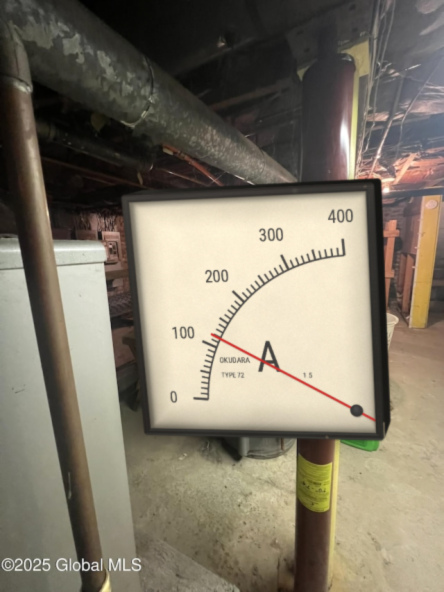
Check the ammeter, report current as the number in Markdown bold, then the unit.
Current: **120** A
